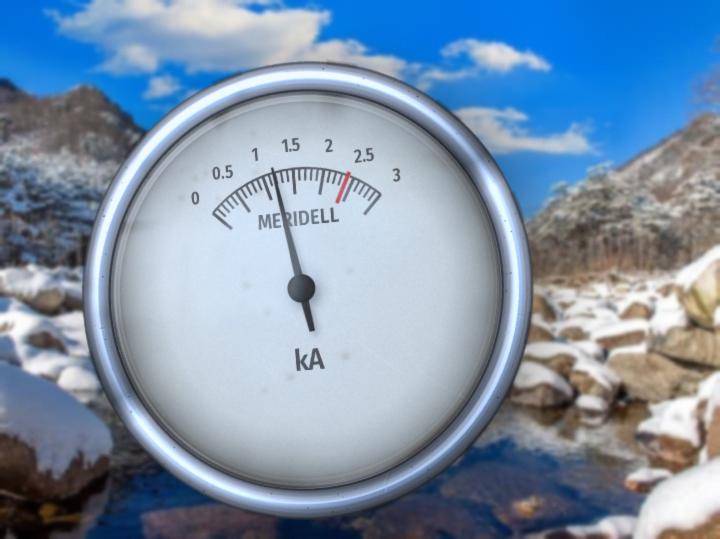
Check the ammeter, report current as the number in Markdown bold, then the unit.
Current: **1.2** kA
